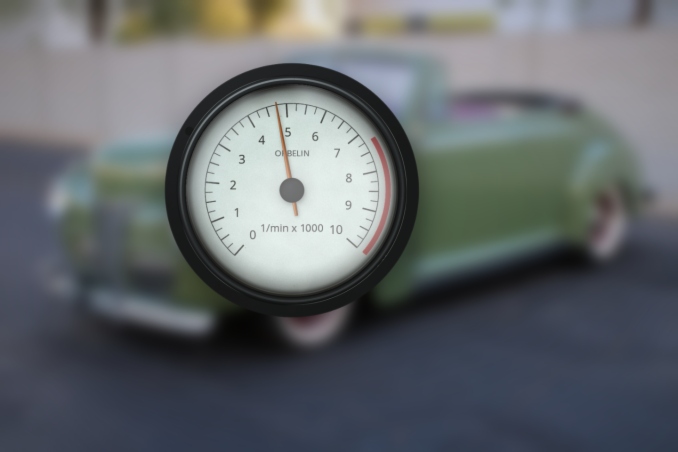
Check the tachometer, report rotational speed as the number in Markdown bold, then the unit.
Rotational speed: **4750** rpm
